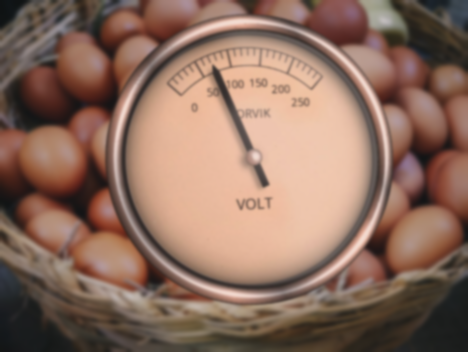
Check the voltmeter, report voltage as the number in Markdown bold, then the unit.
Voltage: **70** V
